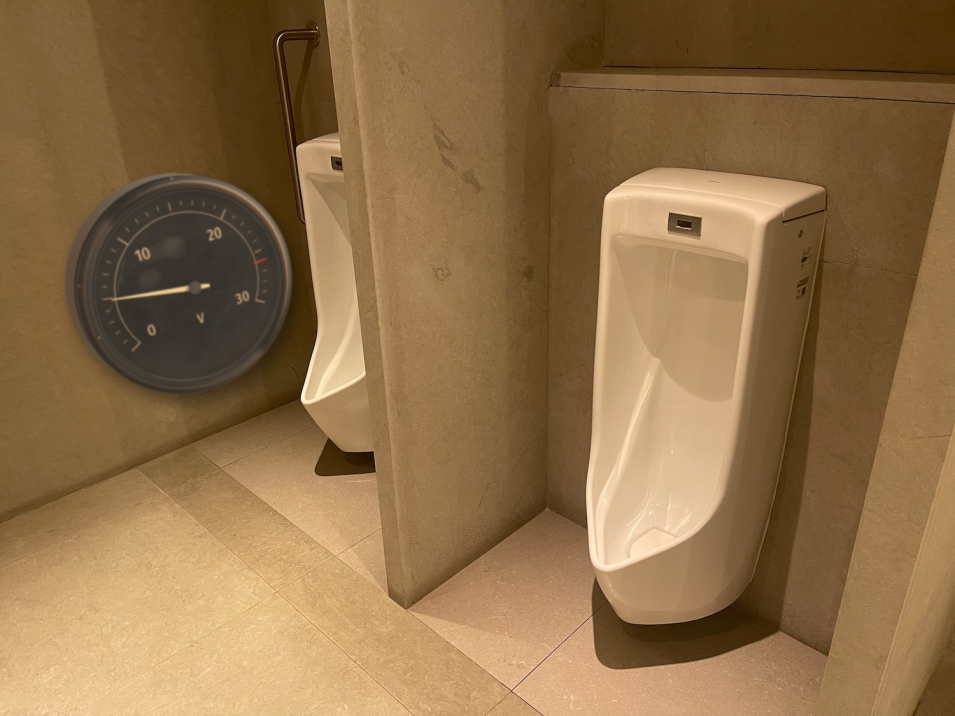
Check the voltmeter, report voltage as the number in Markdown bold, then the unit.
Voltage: **5** V
